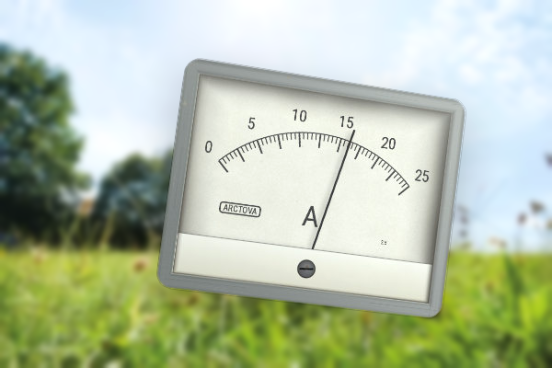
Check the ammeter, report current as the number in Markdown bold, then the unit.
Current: **16** A
